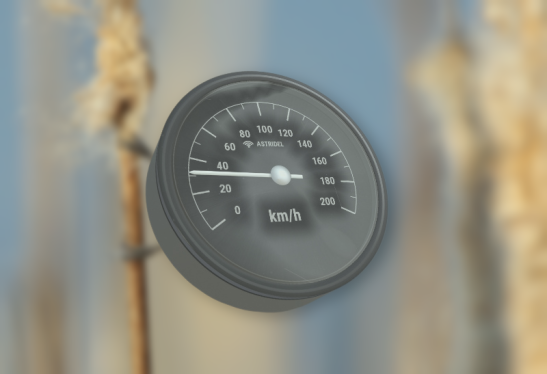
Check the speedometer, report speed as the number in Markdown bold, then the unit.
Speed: **30** km/h
